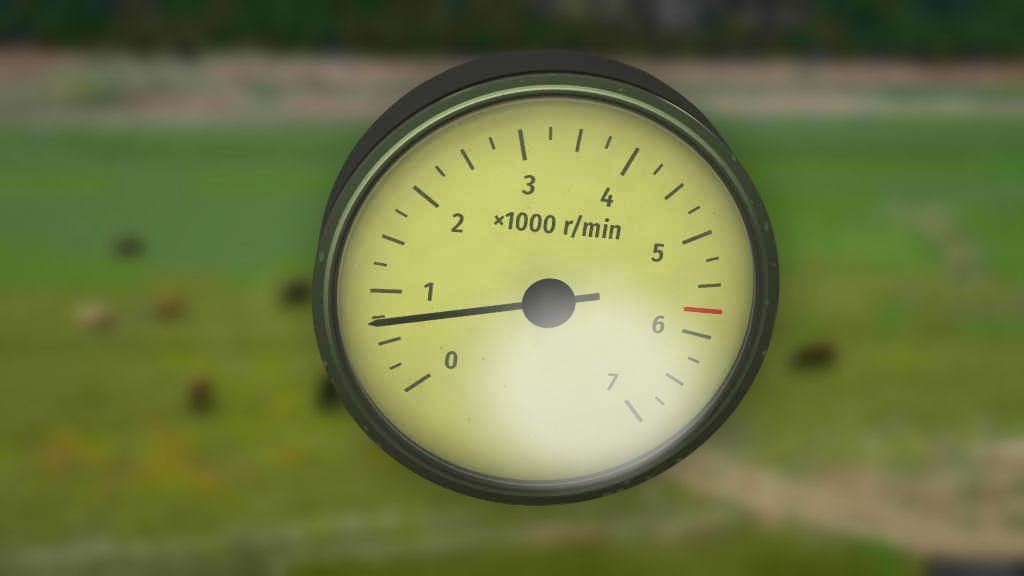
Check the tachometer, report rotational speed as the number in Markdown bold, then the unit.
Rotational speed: **750** rpm
